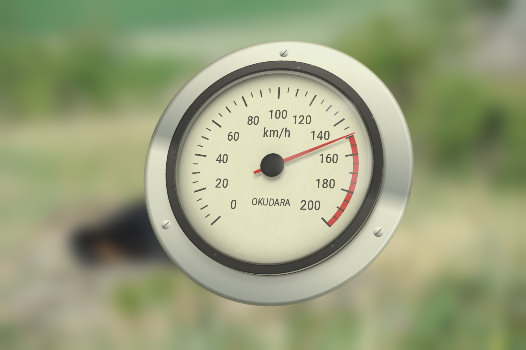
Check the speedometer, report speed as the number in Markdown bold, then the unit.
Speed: **150** km/h
